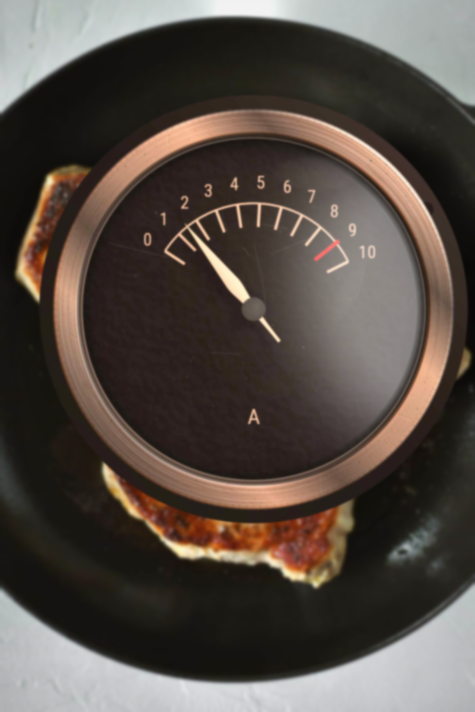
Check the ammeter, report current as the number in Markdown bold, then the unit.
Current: **1.5** A
